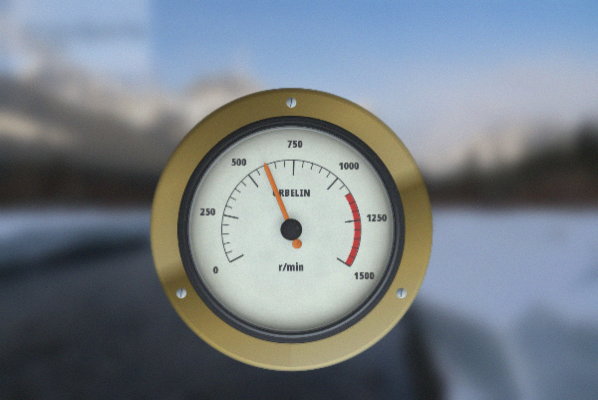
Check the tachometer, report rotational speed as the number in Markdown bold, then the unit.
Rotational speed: **600** rpm
